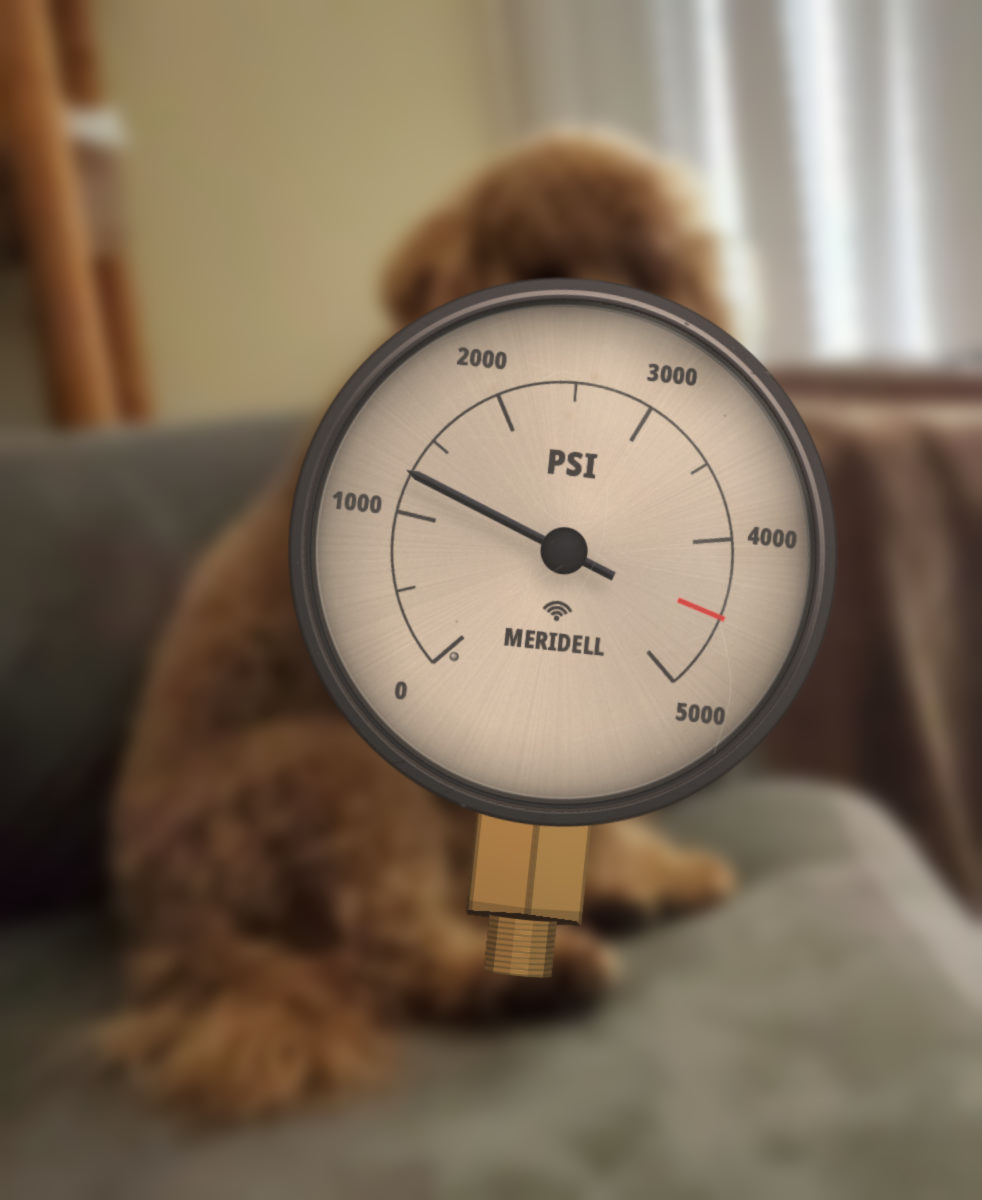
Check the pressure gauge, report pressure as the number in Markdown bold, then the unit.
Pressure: **1250** psi
